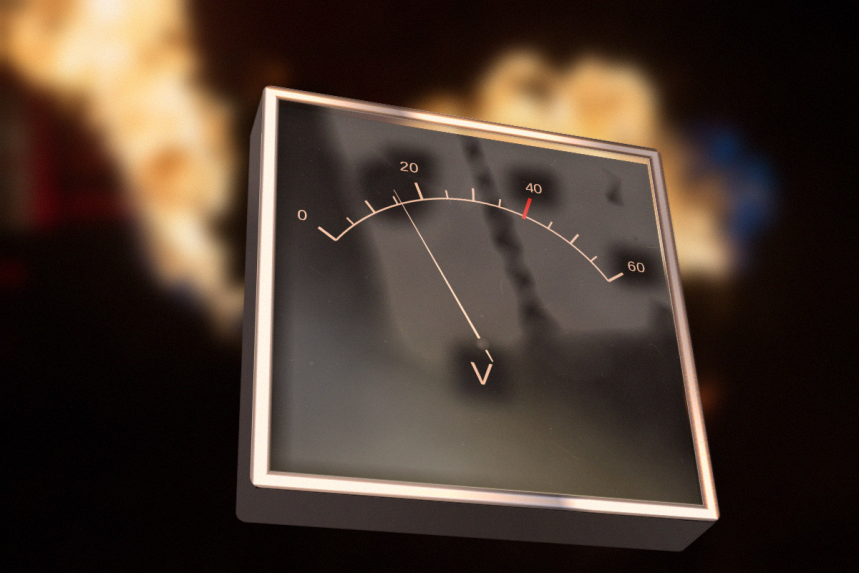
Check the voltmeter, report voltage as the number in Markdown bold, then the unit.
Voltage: **15** V
